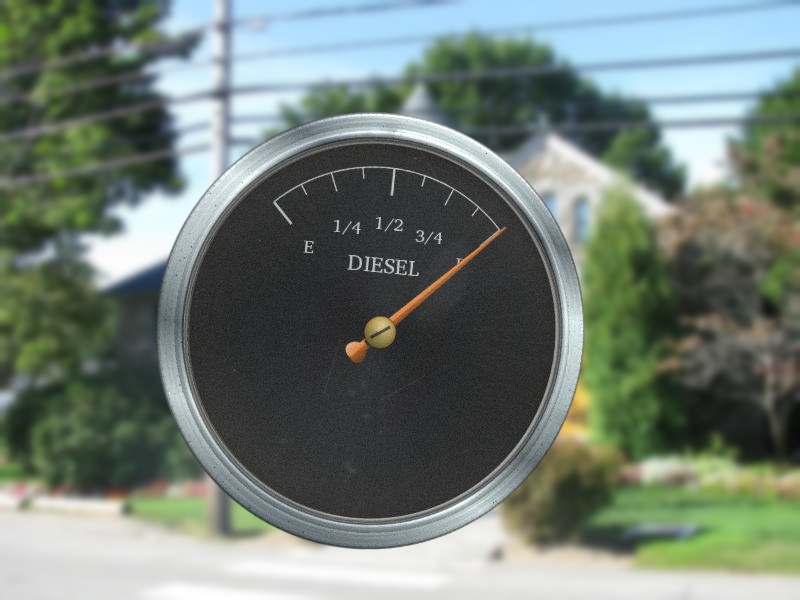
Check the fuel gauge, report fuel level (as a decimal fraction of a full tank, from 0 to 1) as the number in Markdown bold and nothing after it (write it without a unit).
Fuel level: **1**
